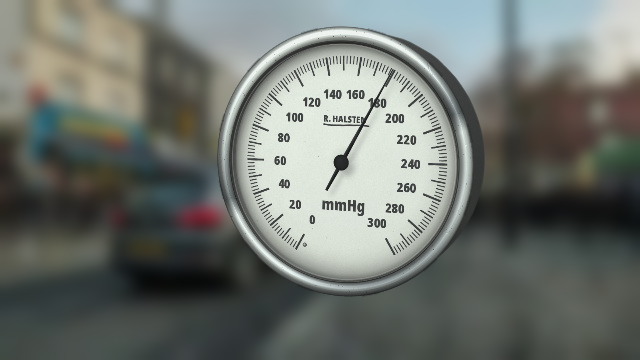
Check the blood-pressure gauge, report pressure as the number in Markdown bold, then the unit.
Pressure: **180** mmHg
